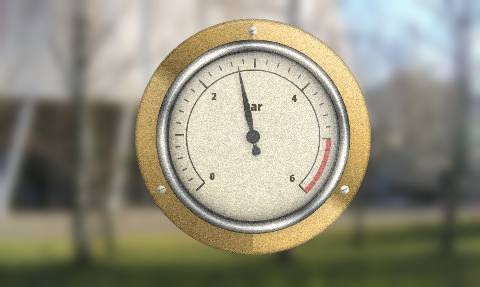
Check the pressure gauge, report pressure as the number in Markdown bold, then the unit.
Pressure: **2.7** bar
